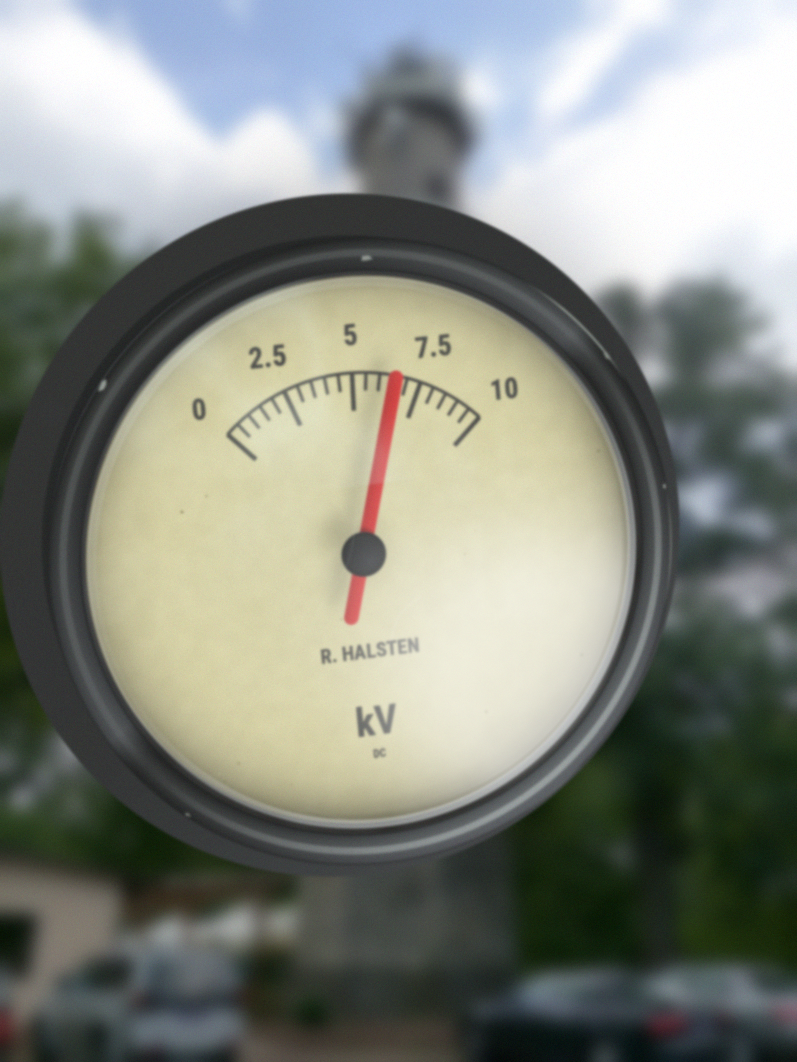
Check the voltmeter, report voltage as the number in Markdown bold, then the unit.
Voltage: **6.5** kV
